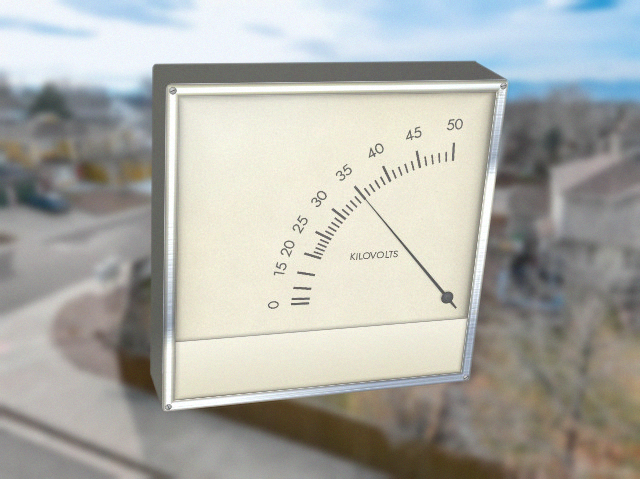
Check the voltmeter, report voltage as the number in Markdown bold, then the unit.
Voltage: **35** kV
